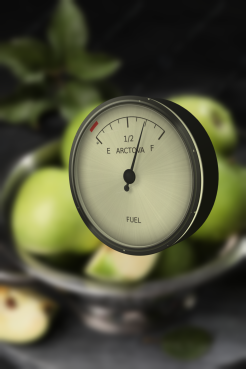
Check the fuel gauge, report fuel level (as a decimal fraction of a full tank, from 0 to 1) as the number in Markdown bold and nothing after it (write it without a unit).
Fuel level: **0.75**
